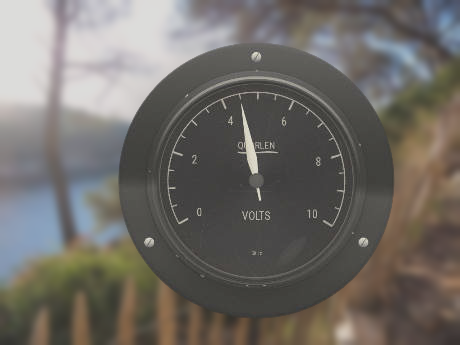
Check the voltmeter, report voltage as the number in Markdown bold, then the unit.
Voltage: **4.5** V
